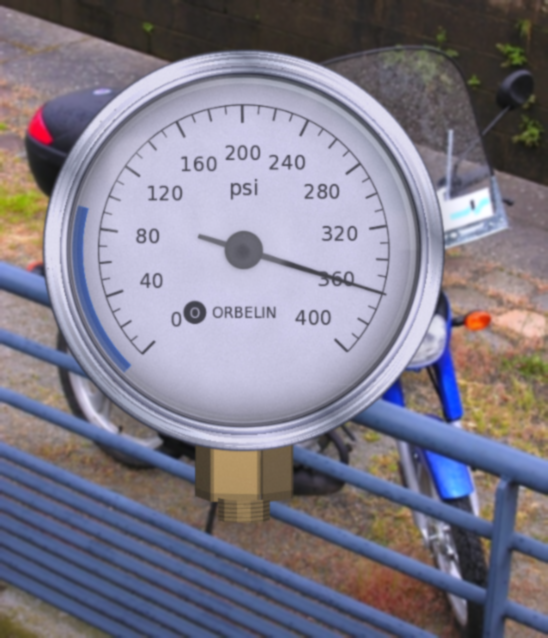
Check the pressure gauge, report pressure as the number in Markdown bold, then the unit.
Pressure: **360** psi
